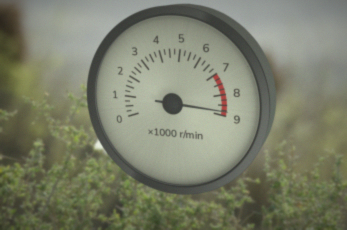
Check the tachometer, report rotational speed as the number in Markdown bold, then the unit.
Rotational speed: **8750** rpm
